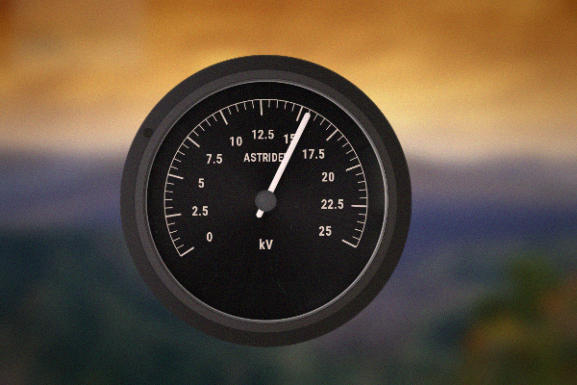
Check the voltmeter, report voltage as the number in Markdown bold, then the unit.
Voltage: **15.5** kV
